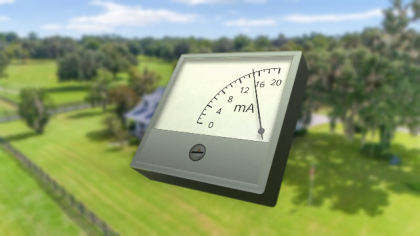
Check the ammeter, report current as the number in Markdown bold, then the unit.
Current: **15** mA
